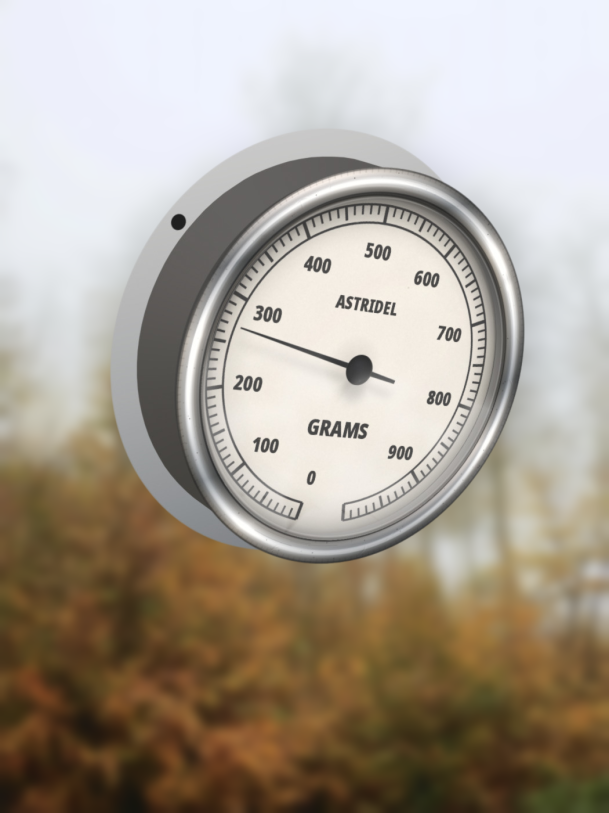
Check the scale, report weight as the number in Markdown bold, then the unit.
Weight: **270** g
